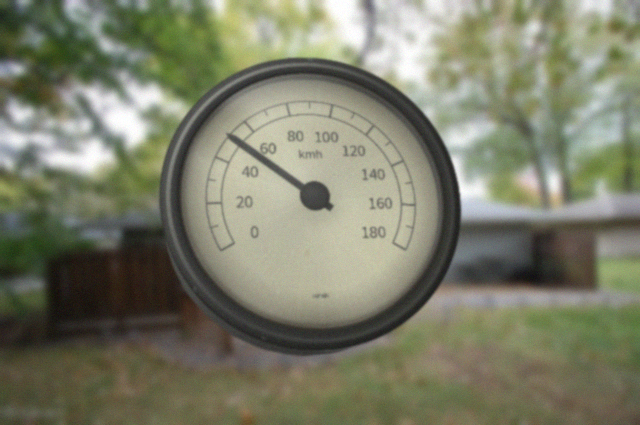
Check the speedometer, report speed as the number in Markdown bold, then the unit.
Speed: **50** km/h
